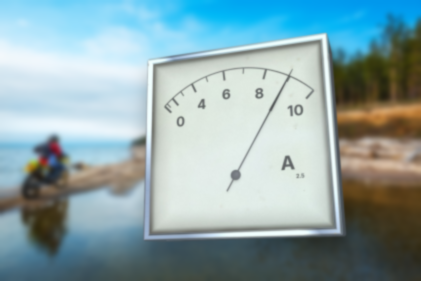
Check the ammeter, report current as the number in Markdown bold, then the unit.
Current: **9** A
